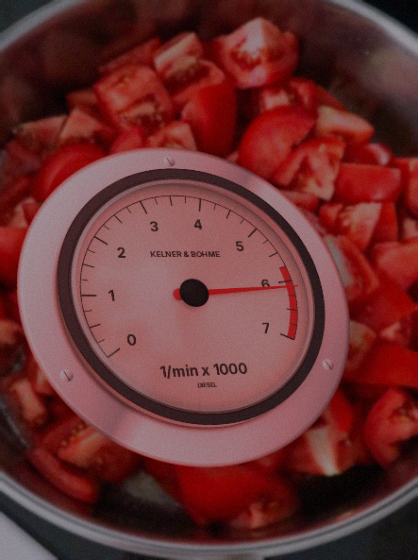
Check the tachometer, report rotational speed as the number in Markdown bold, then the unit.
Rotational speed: **6125** rpm
